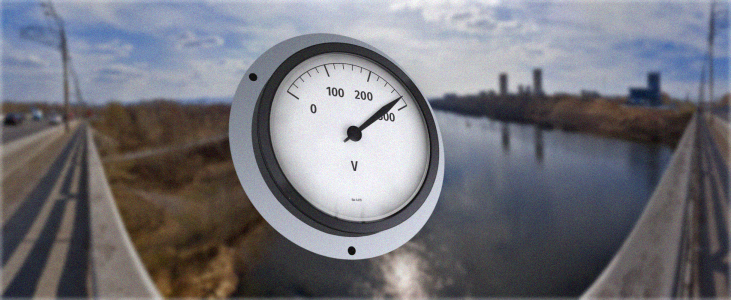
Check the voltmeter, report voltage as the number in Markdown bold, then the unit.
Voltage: **280** V
